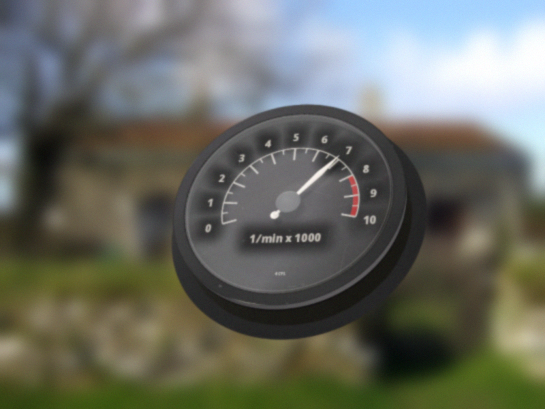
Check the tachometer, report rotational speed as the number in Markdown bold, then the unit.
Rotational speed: **7000** rpm
